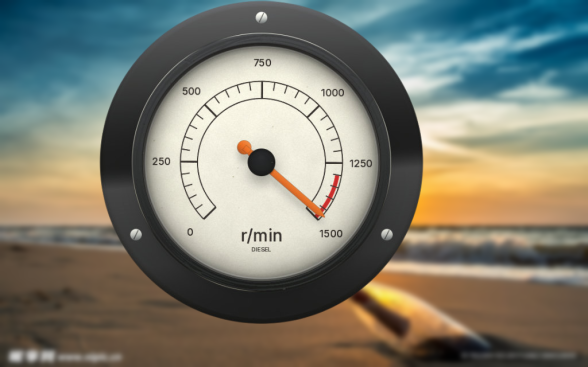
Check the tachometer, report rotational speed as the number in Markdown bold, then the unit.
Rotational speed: **1475** rpm
